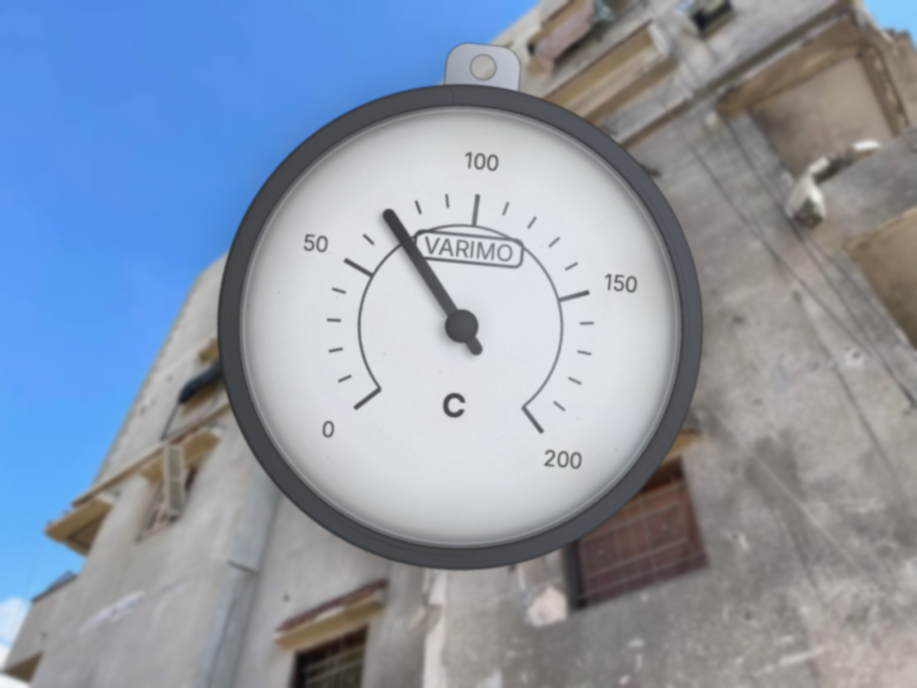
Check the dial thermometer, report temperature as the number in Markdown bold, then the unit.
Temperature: **70** °C
